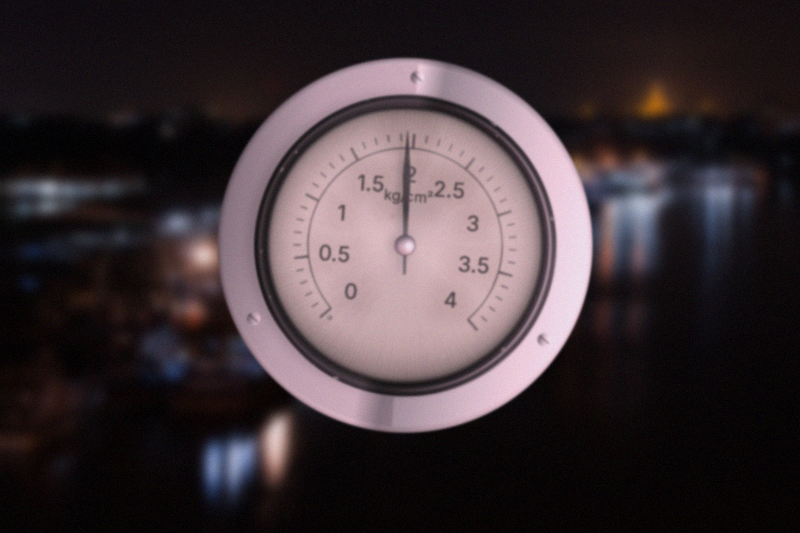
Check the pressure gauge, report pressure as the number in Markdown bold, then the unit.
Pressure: **1.95** kg/cm²
